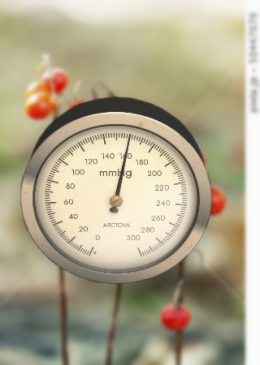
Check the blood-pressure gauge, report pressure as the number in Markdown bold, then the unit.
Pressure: **160** mmHg
